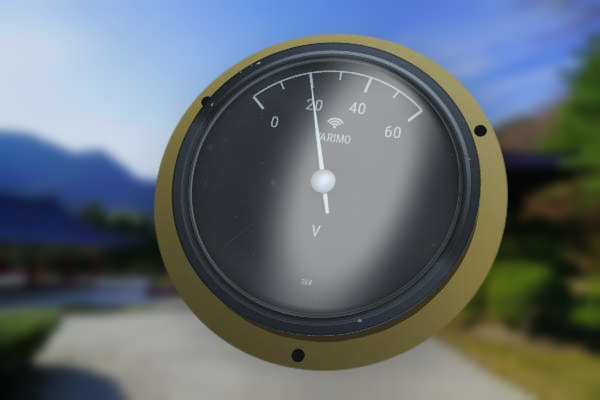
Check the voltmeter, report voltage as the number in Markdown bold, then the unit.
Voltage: **20** V
